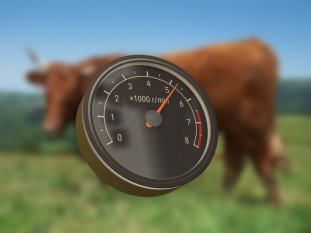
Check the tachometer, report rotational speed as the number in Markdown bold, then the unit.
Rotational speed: **5250** rpm
